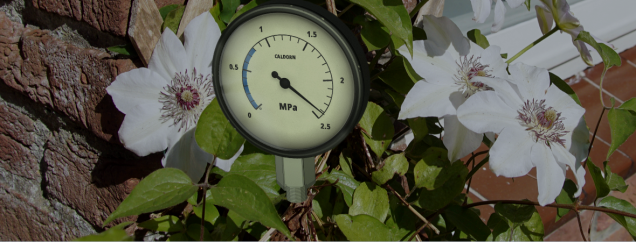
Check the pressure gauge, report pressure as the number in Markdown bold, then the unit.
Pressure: **2.4** MPa
